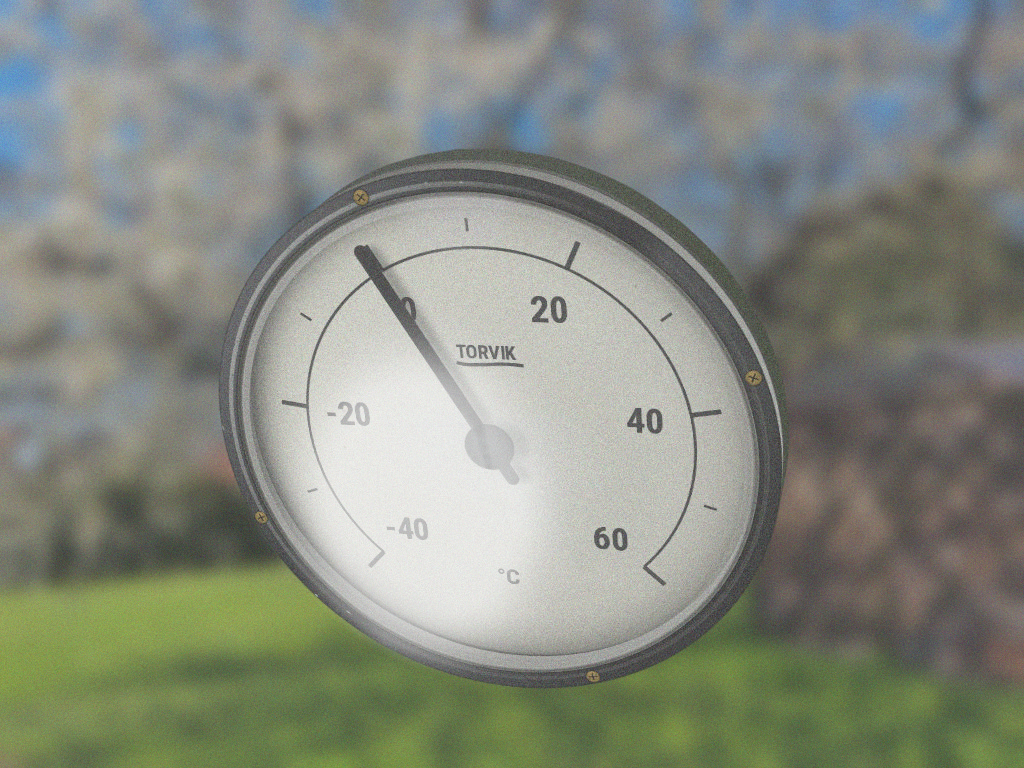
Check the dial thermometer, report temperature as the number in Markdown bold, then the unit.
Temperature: **0** °C
